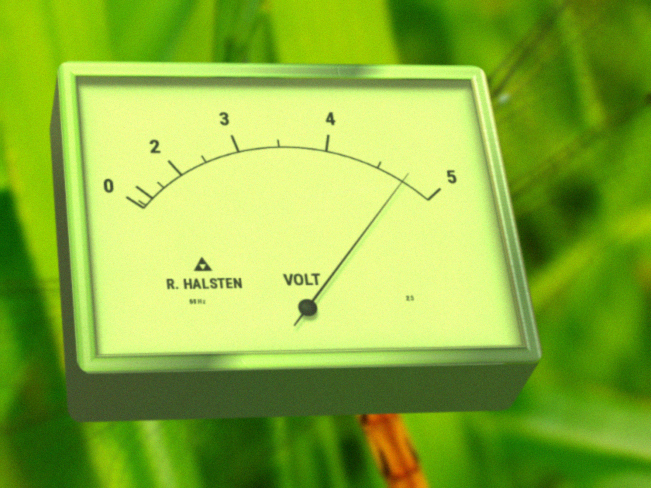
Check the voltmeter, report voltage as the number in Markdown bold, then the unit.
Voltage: **4.75** V
